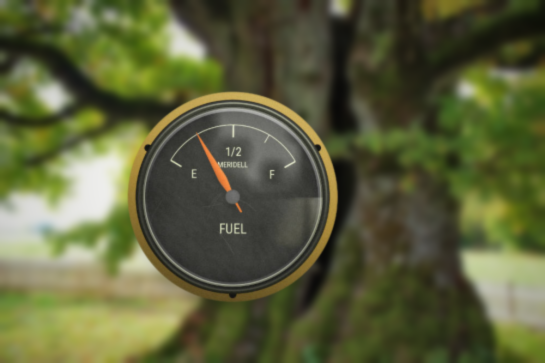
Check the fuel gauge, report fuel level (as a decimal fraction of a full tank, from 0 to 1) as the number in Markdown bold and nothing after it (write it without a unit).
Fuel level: **0.25**
